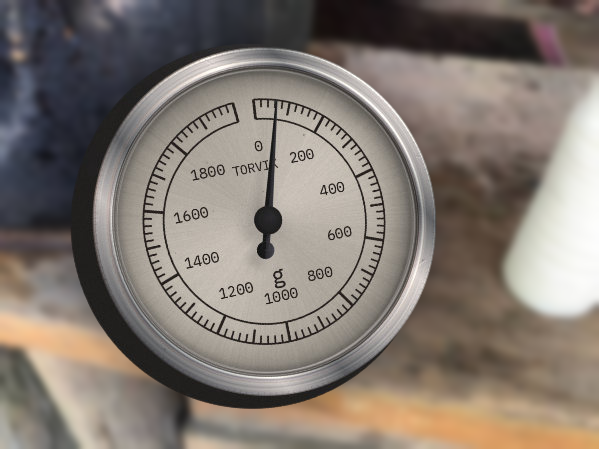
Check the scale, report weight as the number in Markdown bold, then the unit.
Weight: **60** g
